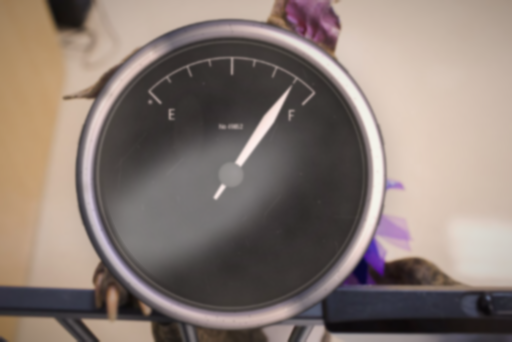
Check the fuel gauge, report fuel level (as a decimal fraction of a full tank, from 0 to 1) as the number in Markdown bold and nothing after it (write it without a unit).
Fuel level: **0.875**
